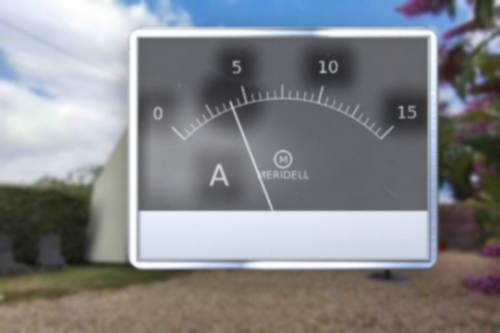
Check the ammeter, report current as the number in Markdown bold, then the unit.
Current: **4** A
